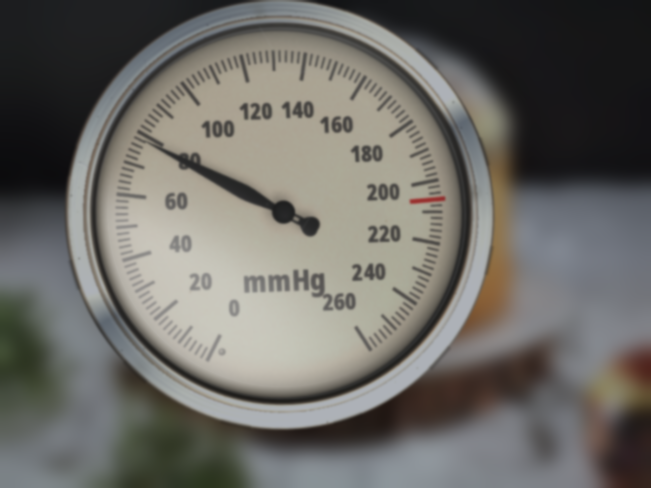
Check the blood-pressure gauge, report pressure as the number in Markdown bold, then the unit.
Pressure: **78** mmHg
